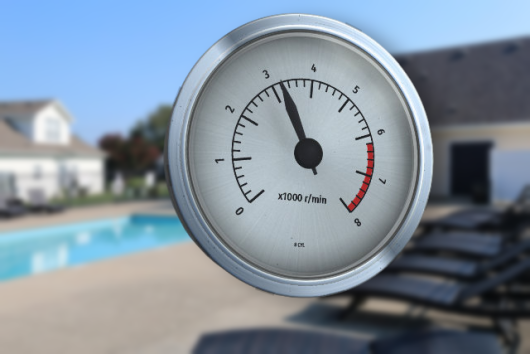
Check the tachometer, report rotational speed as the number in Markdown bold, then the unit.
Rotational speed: **3200** rpm
